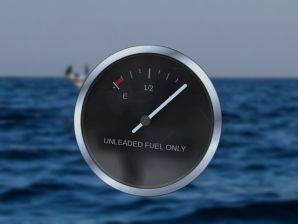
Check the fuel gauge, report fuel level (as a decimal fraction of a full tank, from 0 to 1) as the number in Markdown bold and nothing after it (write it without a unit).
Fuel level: **1**
